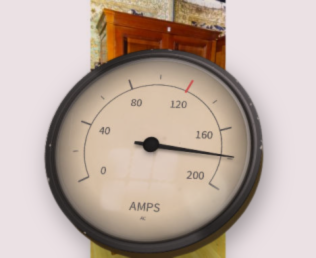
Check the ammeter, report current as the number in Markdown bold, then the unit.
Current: **180** A
